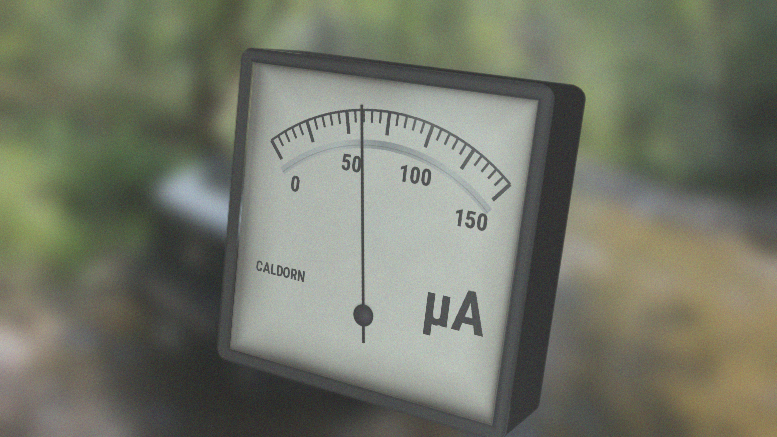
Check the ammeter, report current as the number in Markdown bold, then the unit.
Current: **60** µA
